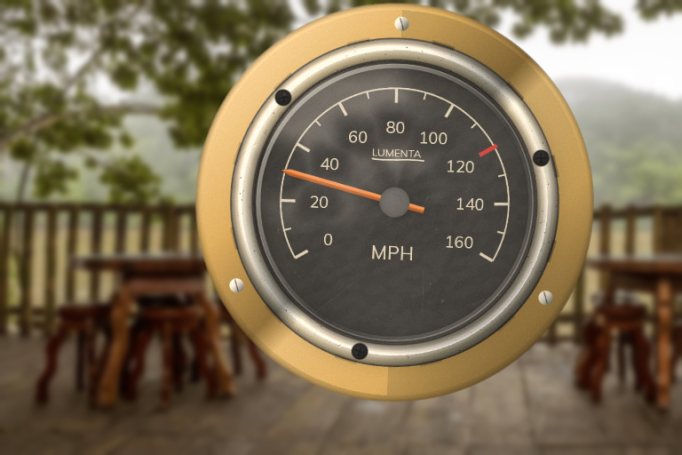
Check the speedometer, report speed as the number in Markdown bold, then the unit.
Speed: **30** mph
